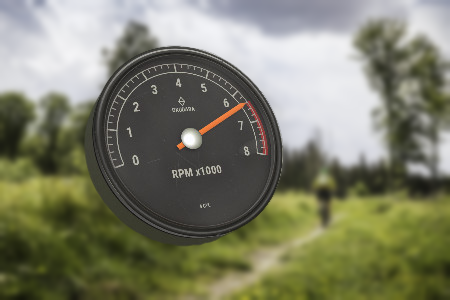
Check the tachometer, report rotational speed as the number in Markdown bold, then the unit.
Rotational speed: **6400** rpm
